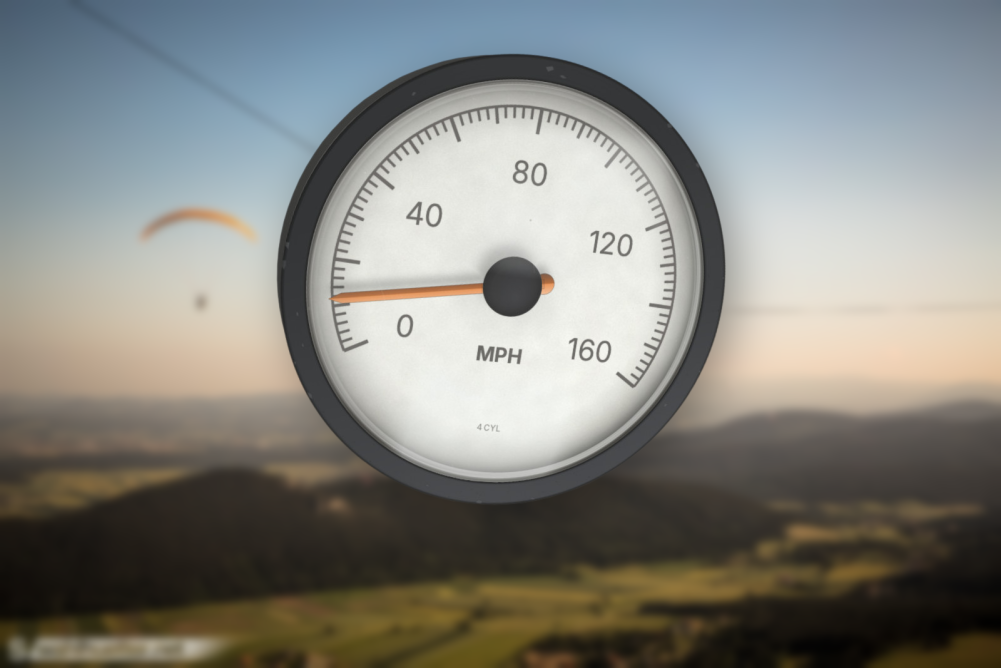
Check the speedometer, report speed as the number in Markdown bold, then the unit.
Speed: **12** mph
